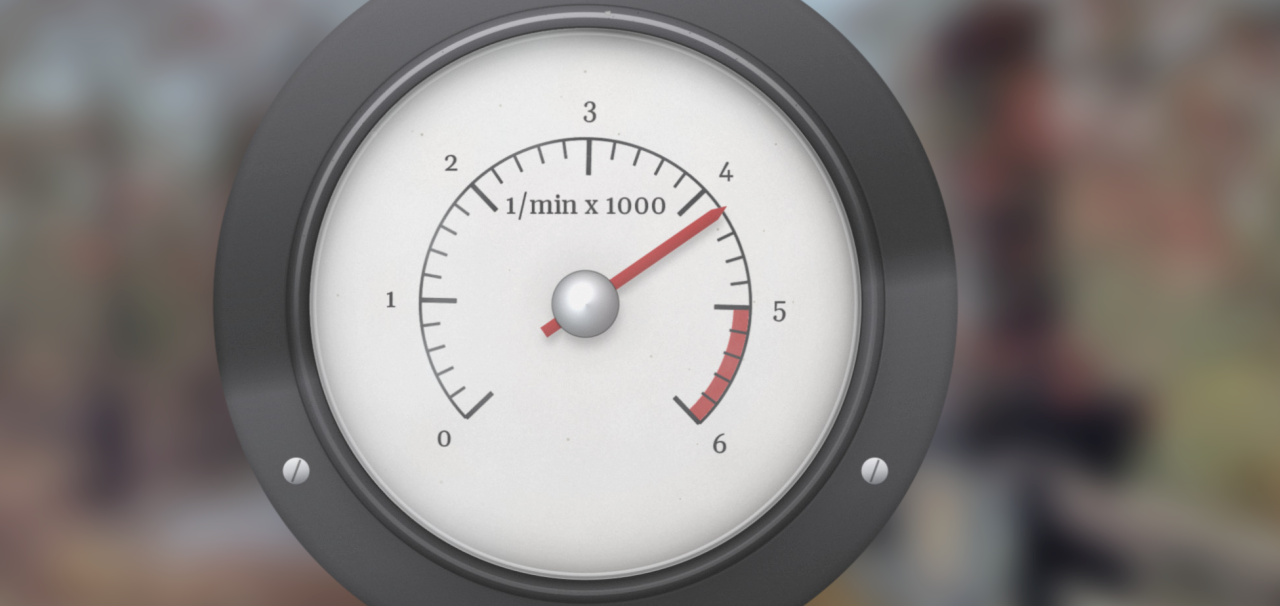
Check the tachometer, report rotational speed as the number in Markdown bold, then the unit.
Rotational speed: **4200** rpm
